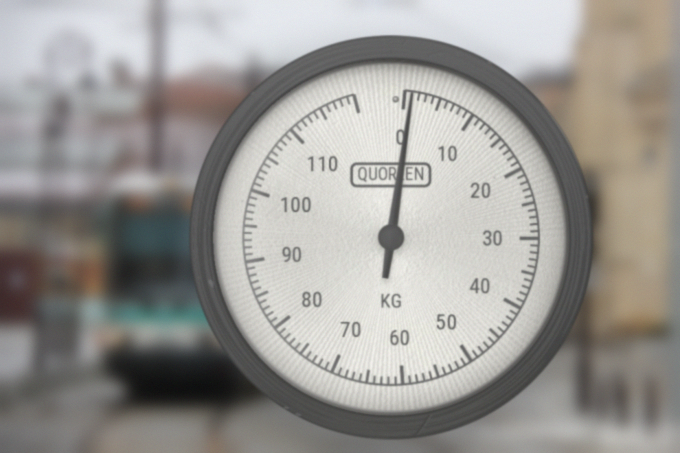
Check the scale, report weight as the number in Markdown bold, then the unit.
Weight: **1** kg
